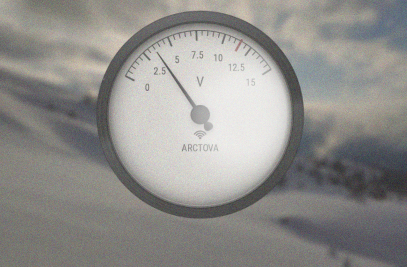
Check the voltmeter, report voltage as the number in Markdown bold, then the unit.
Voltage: **3.5** V
